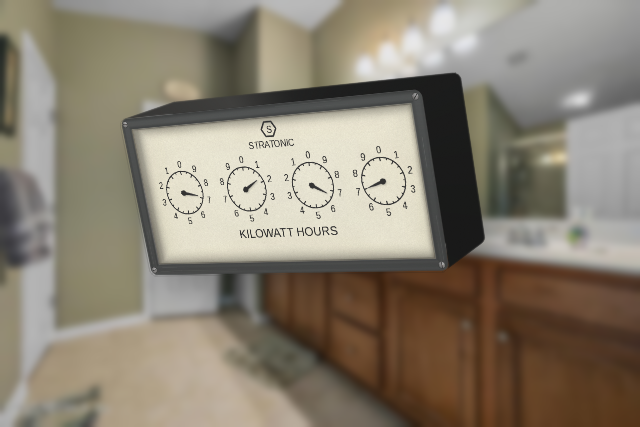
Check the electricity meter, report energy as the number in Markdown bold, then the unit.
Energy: **7167** kWh
